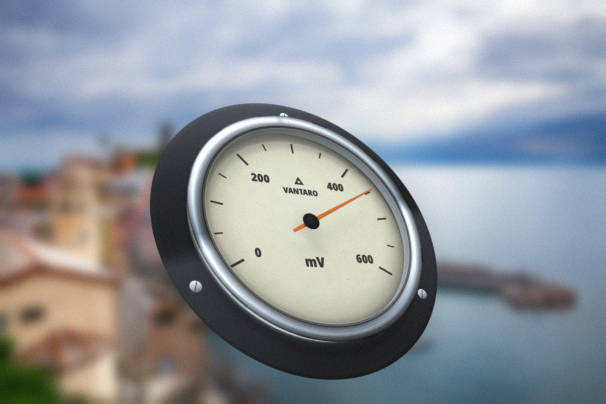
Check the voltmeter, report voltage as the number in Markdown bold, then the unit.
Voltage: **450** mV
